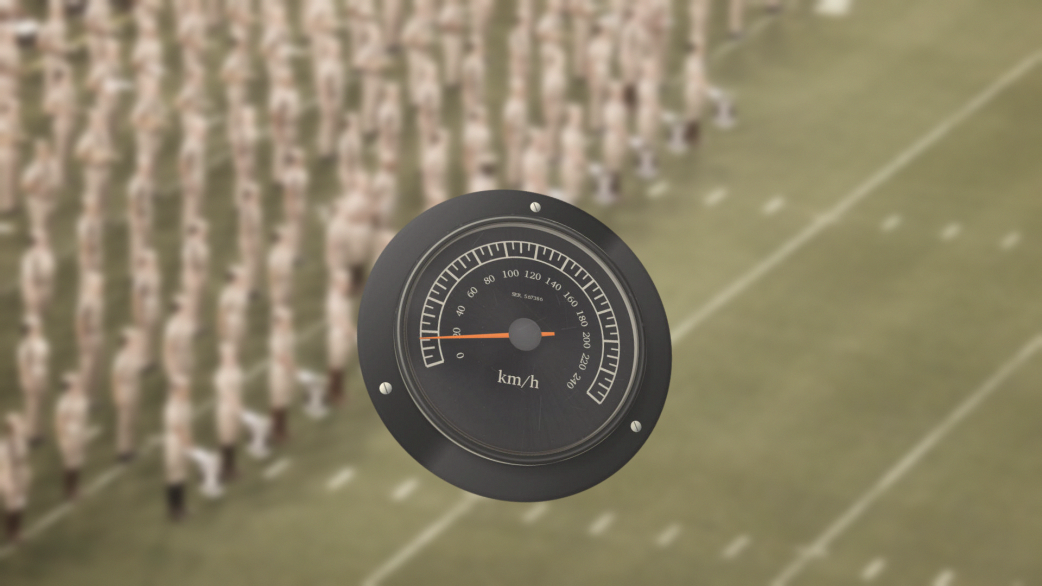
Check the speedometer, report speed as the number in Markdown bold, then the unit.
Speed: **15** km/h
